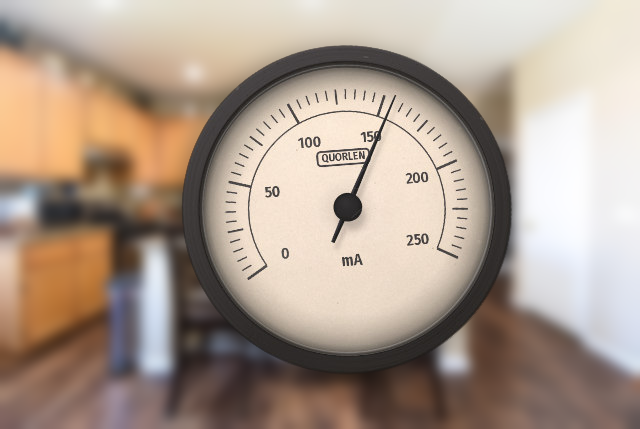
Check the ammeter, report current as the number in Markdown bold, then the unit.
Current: **155** mA
